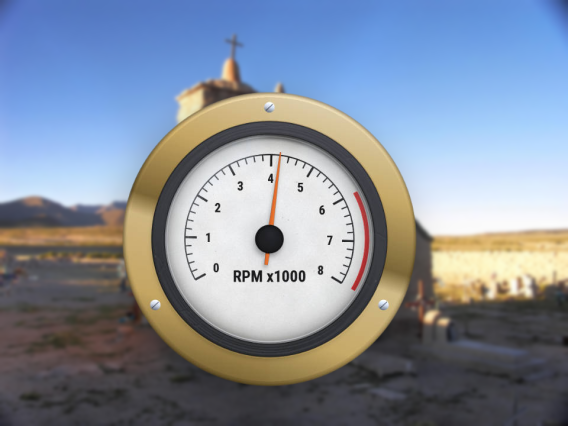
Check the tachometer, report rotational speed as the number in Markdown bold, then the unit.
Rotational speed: **4200** rpm
